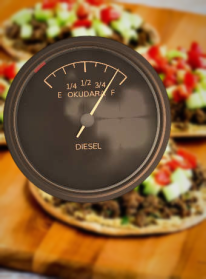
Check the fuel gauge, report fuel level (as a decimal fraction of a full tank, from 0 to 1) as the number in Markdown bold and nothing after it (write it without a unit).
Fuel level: **0.875**
